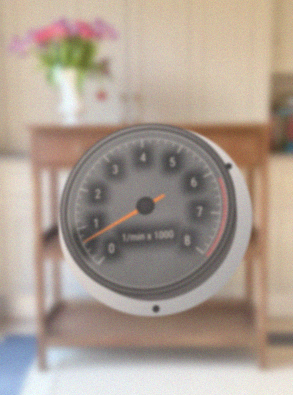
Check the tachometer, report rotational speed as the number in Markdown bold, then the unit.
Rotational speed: **600** rpm
